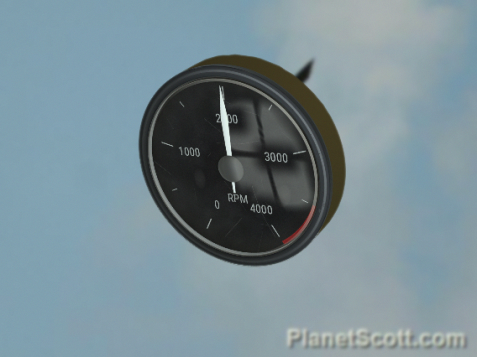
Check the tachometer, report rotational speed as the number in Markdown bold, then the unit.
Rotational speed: **2000** rpm
